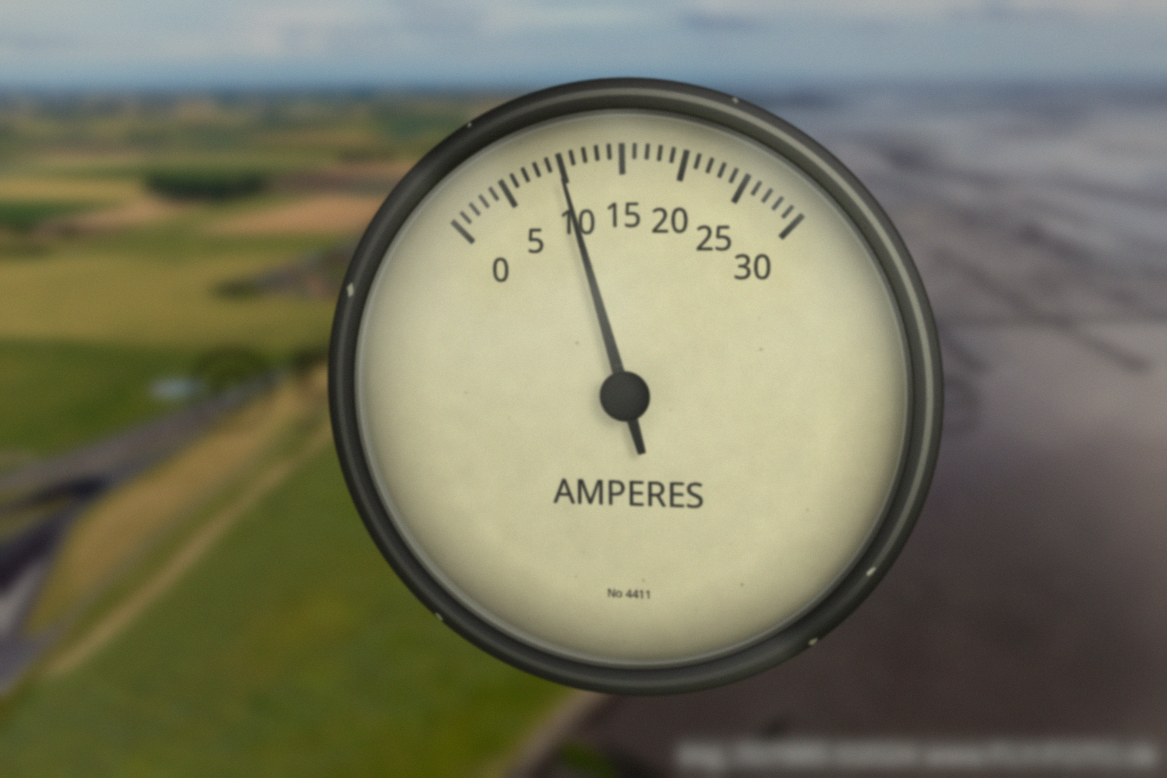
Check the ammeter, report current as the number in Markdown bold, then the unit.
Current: **10** A
